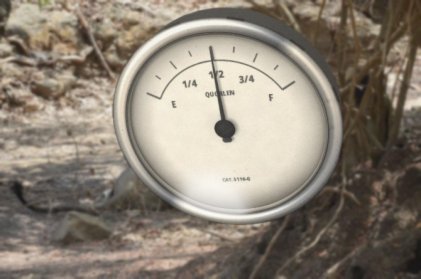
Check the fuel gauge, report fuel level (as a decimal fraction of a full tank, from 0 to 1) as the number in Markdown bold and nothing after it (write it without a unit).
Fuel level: **0.5**
